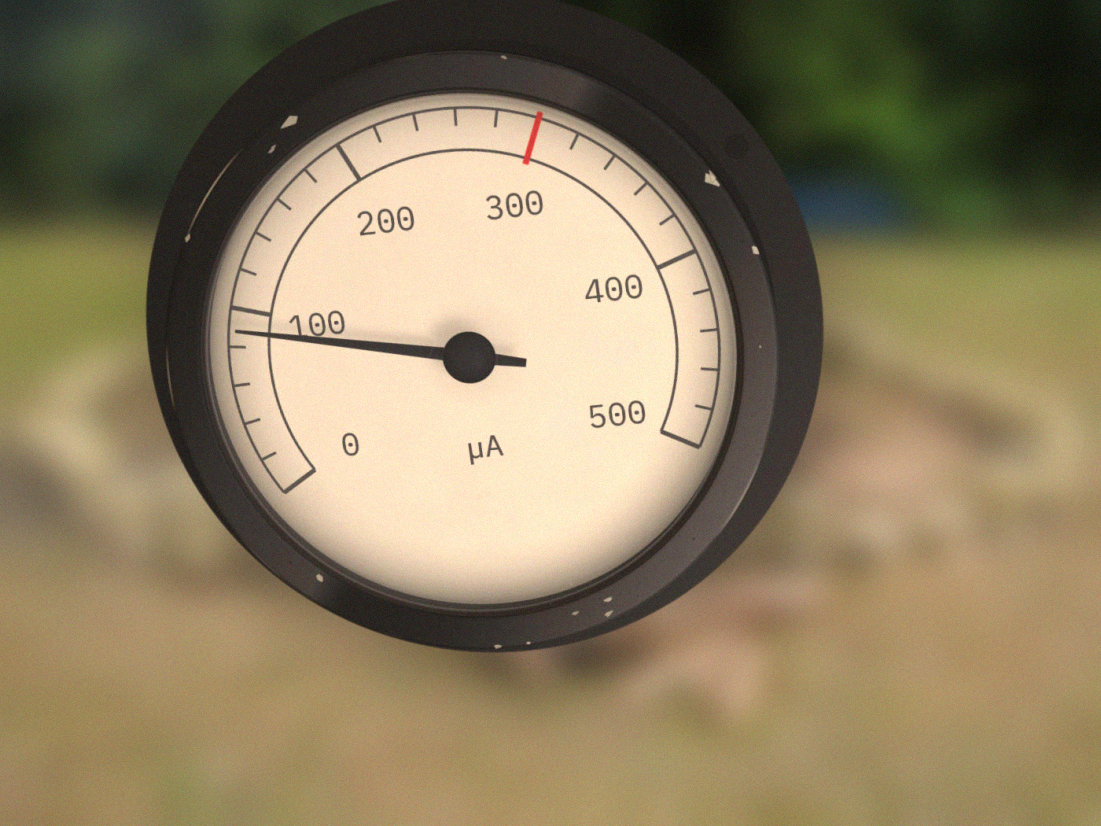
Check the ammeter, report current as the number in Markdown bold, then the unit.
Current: **90** µA
